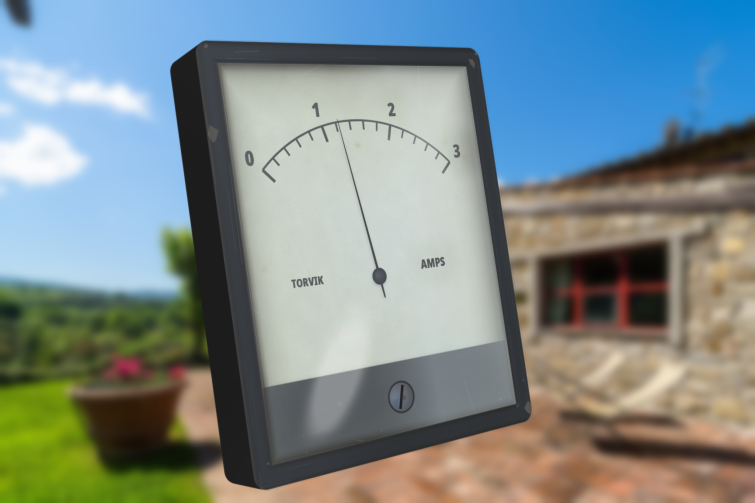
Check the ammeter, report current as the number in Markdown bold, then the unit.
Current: **1.2** A
